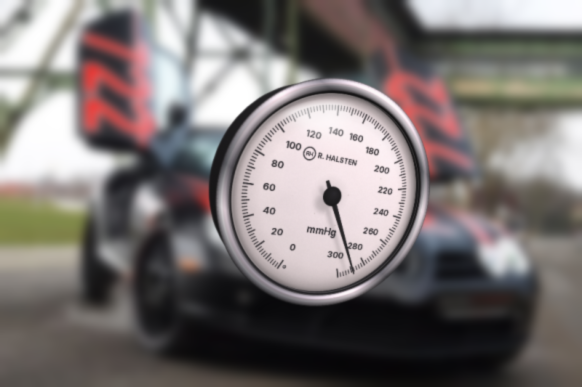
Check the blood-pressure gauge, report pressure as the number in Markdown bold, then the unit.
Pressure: **290** mmHg
